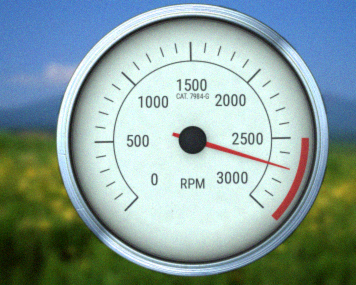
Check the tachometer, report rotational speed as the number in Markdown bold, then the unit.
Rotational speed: **2700** rpm
